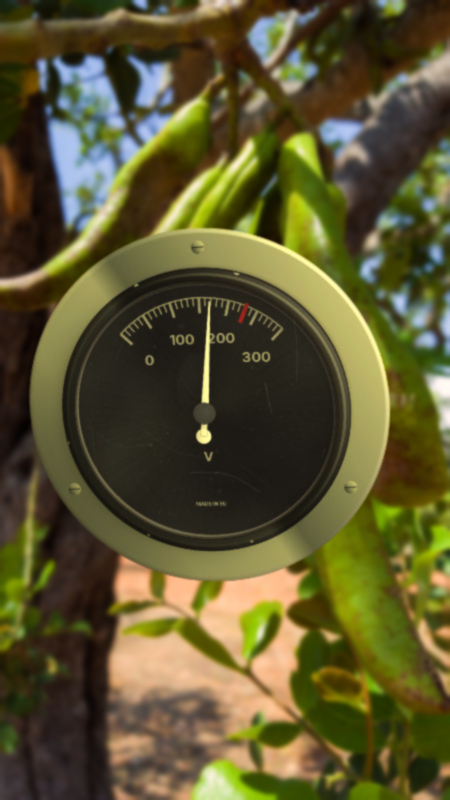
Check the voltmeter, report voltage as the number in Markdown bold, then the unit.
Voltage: **170** V
